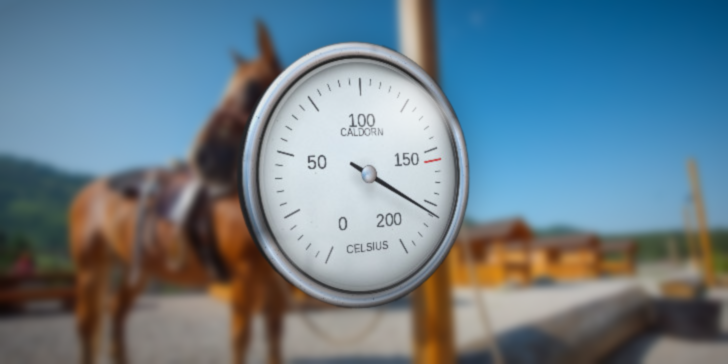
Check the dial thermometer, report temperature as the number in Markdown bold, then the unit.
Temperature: **180** °C
